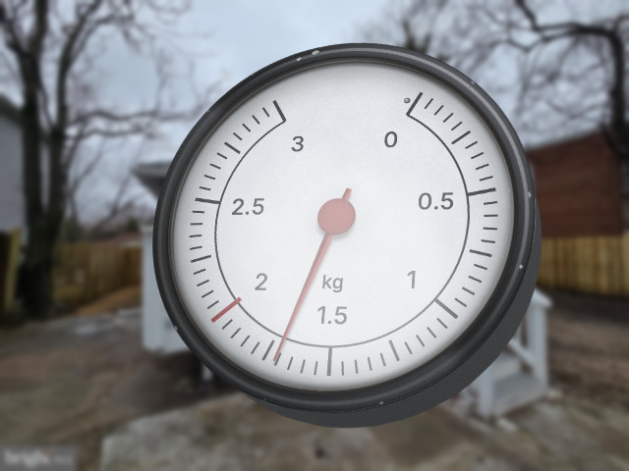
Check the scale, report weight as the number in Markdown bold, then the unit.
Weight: **1.7** kg
